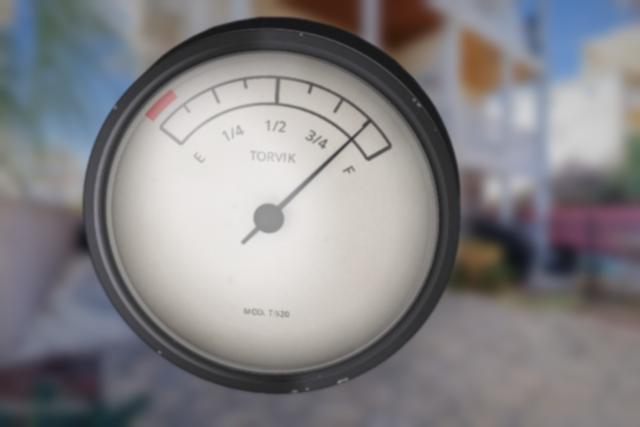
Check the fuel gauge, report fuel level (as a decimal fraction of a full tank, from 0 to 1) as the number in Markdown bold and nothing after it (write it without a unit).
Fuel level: **0.875**
